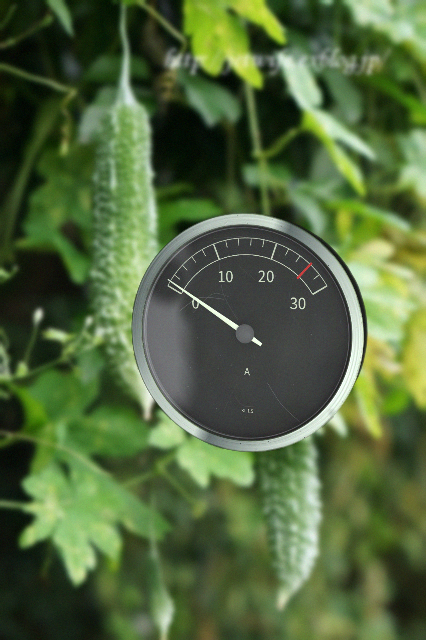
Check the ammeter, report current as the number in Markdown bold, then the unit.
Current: **1** A
